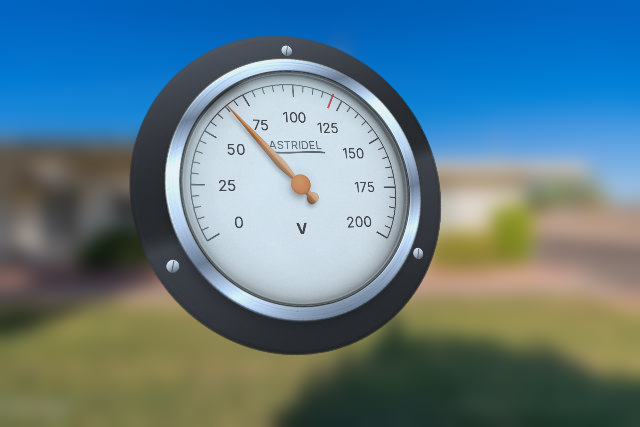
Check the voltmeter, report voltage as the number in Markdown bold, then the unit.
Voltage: **65** V
